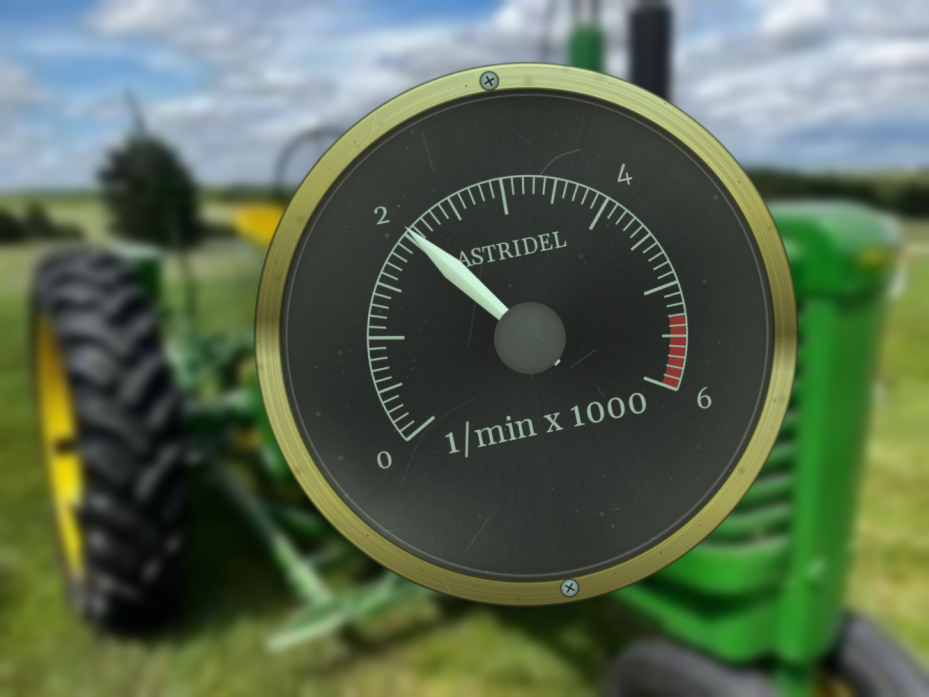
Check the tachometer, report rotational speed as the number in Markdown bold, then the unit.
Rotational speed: **2050** rpm
